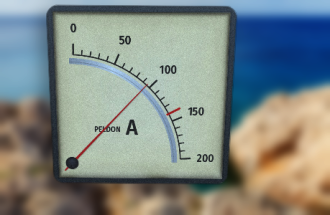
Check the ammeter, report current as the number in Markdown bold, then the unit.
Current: **95** A
